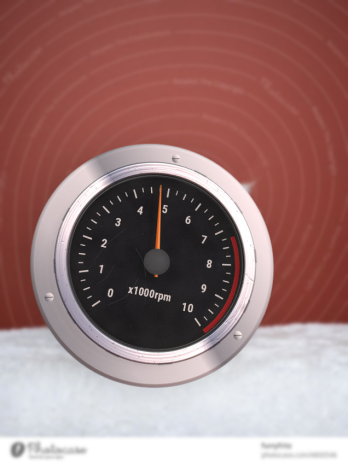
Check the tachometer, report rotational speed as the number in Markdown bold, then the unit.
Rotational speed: **4750** rpm
